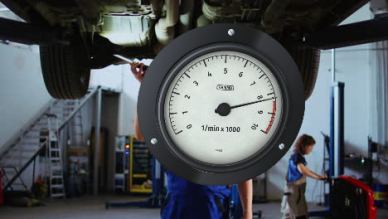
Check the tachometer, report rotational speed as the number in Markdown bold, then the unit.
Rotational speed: **8200** rpm
